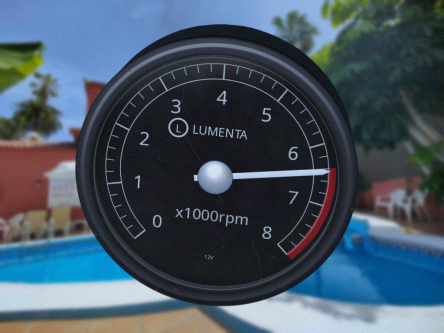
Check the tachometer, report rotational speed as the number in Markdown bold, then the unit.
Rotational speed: **6400** rpm
